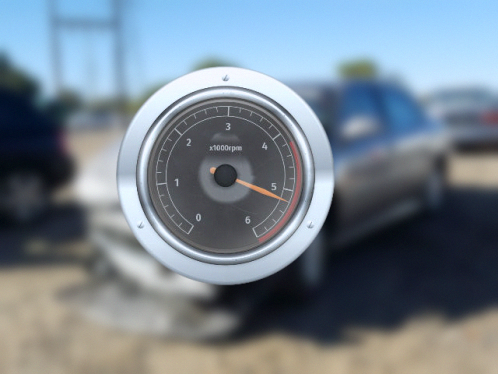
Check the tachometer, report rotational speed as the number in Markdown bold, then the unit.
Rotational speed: **5200** rpm
